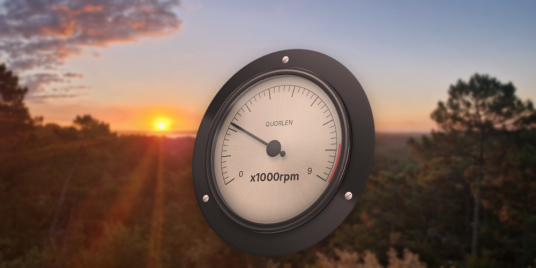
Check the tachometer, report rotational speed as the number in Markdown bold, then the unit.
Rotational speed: **2200** rpm
